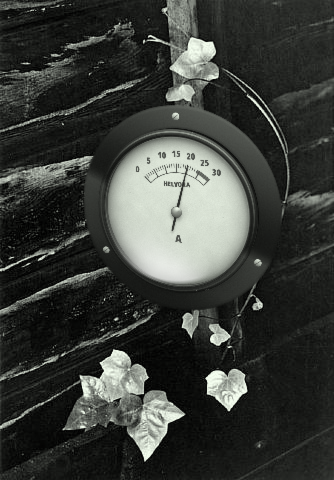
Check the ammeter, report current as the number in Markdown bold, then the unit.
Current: **20** A
